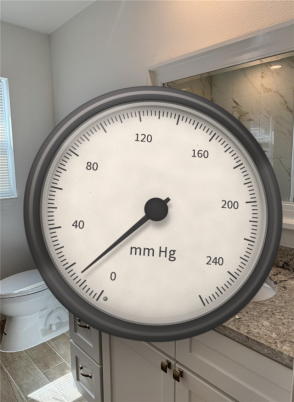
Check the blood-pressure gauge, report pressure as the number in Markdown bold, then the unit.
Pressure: **14** mmHg
